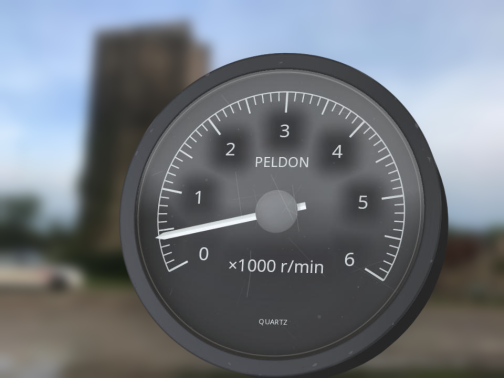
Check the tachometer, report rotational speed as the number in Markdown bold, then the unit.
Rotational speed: **400** rpm
